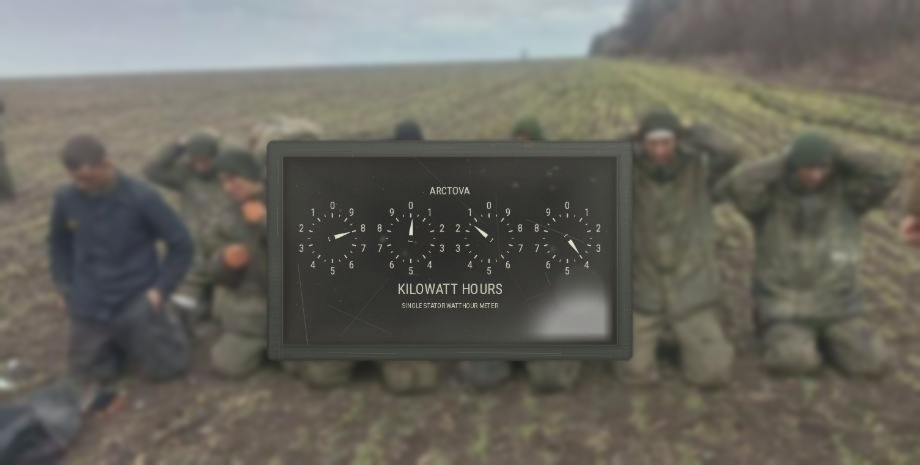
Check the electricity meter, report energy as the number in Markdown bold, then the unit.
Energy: **8014** kWh
